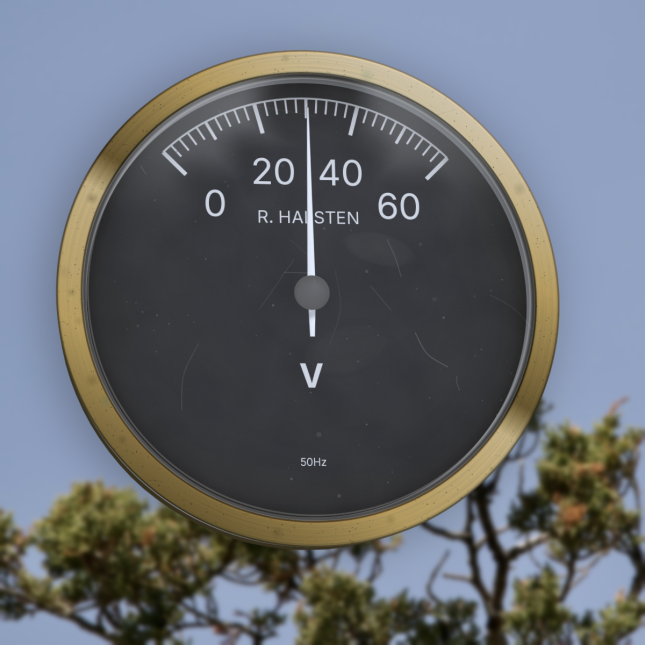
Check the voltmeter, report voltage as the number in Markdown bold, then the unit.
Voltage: **30** V
